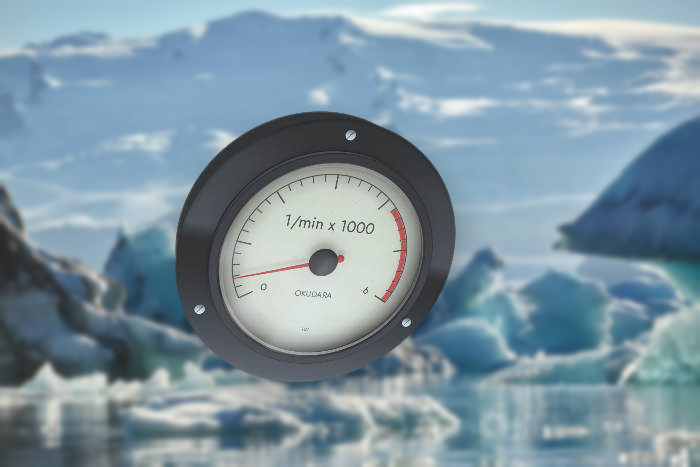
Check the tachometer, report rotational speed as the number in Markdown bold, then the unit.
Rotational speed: **400** rpm
